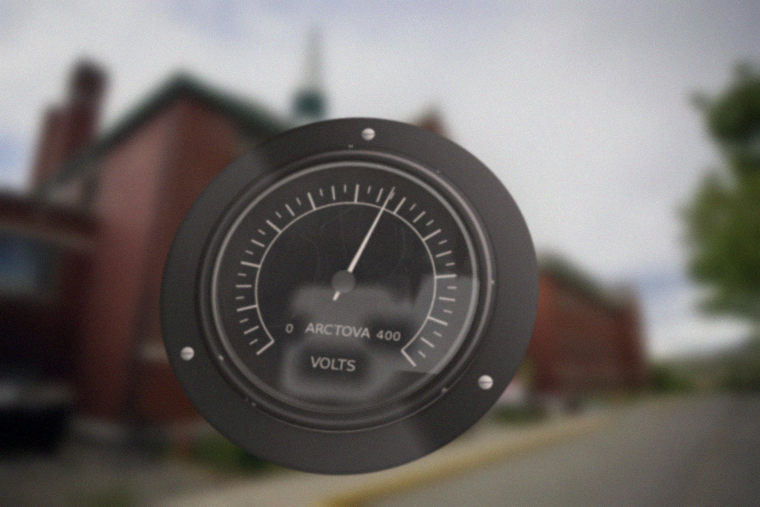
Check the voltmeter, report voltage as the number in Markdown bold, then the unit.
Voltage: **230** V
